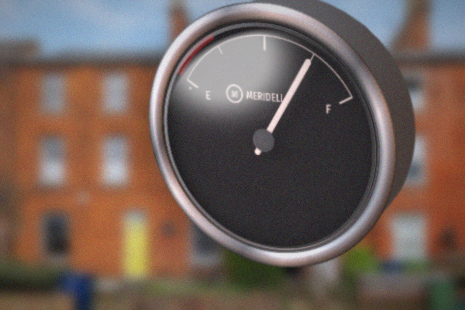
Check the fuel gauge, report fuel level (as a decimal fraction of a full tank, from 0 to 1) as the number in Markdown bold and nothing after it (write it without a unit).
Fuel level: **0.75**
